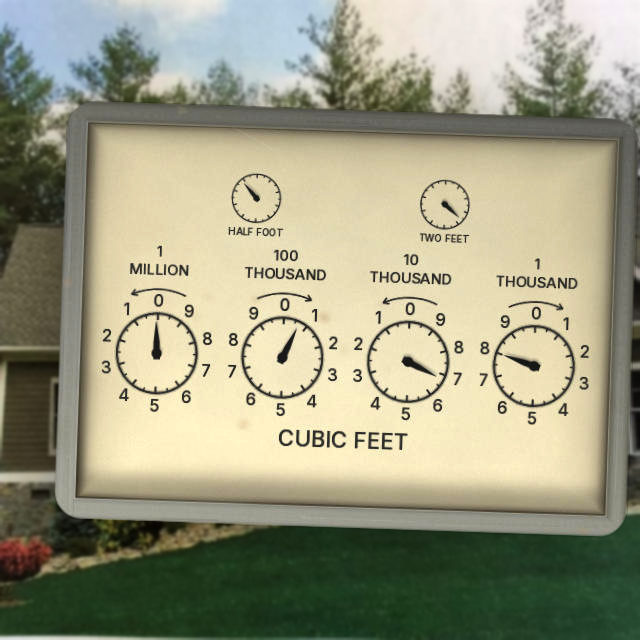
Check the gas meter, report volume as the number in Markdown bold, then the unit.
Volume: **6800** ft³
